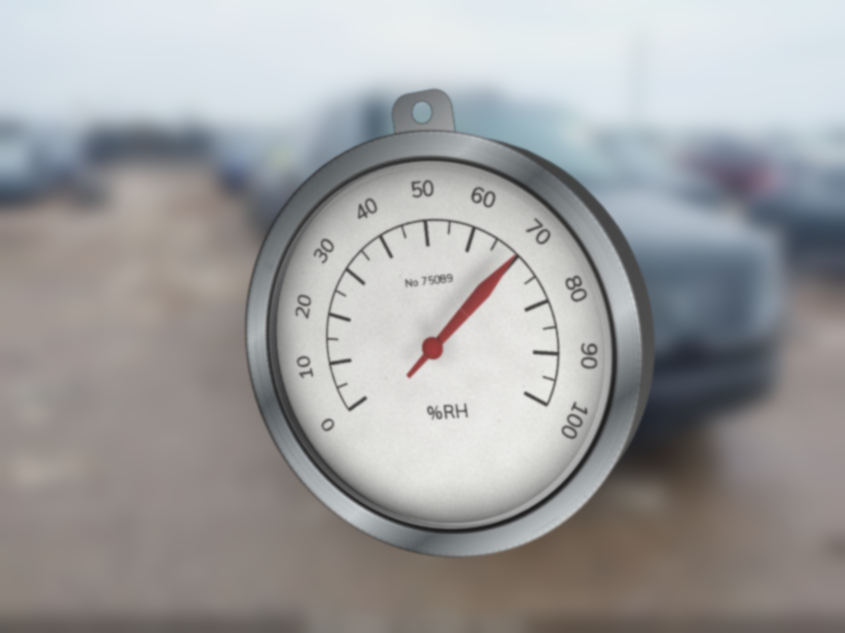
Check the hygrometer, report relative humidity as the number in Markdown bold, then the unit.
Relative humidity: **70** %
